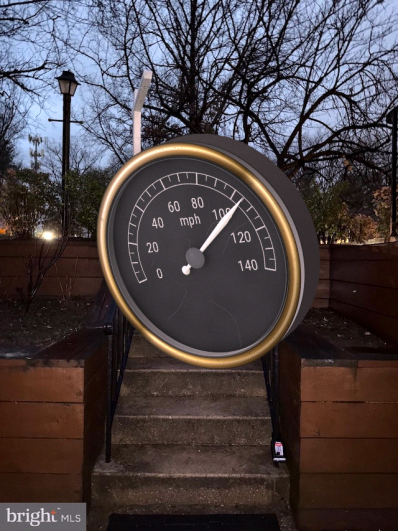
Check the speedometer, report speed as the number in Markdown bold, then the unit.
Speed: **105** mph
